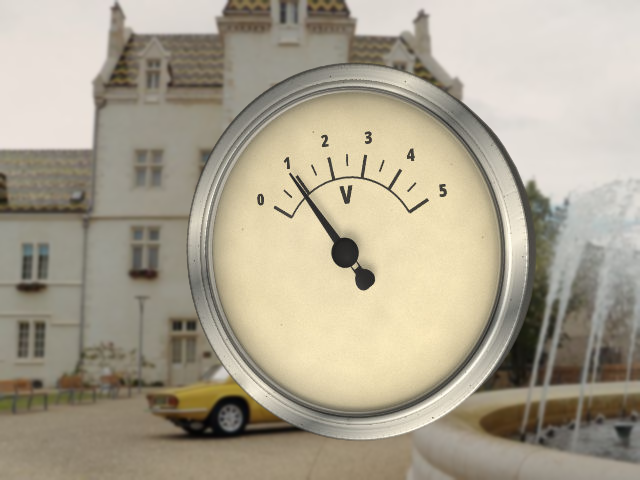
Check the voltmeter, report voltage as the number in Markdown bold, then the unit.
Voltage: **1** V
